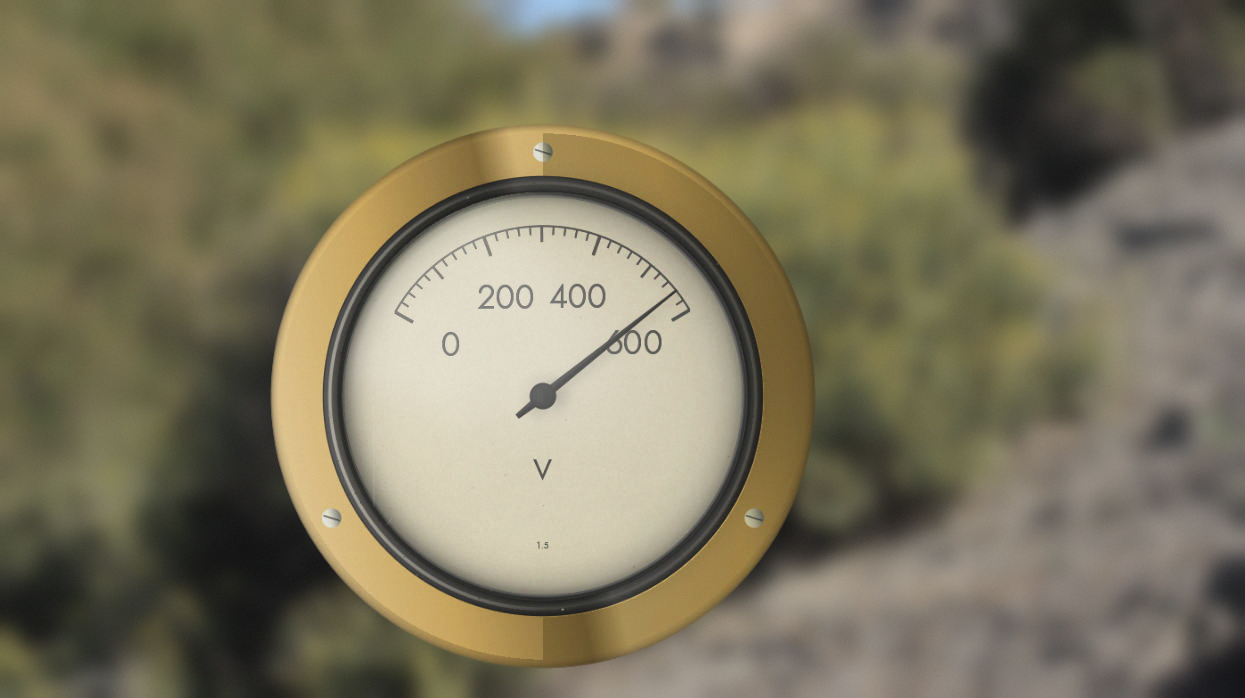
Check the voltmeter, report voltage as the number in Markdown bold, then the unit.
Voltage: **560** V
